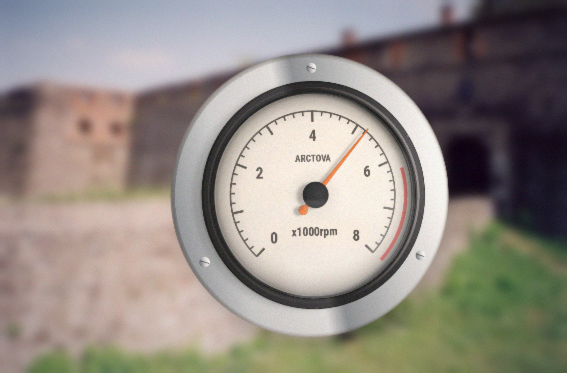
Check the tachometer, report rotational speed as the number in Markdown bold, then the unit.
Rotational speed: **5200** rpm
